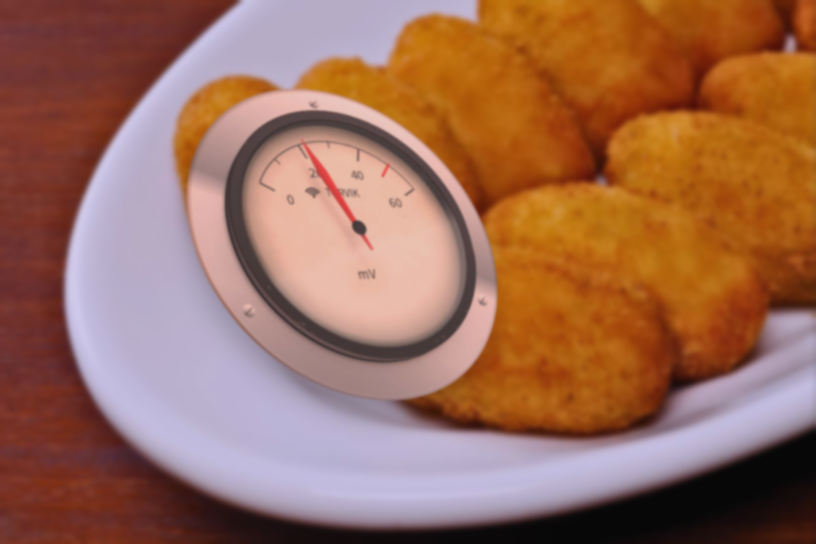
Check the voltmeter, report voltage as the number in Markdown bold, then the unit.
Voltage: **20** mV
